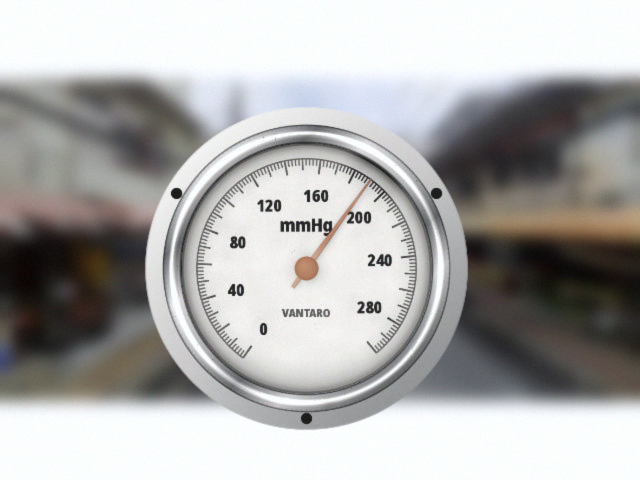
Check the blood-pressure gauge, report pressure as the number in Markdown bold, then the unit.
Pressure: **190** mmHg
